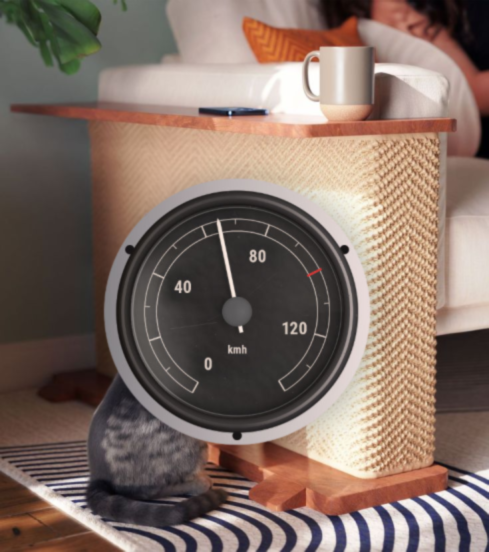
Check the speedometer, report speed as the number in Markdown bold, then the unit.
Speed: **65** km/h
